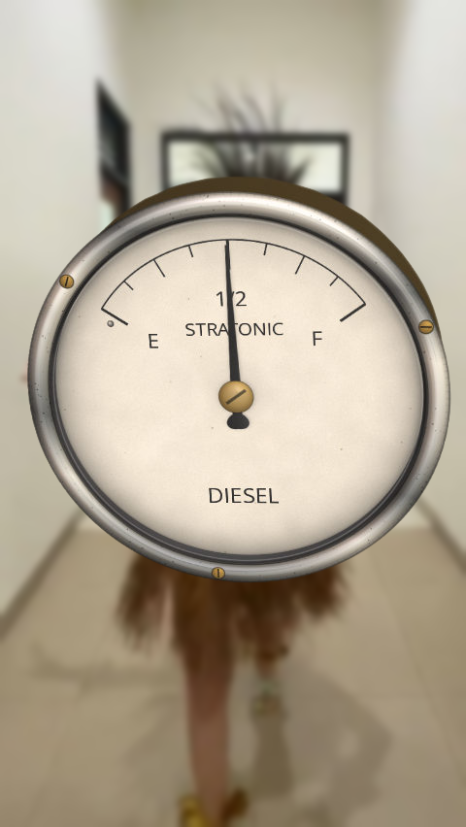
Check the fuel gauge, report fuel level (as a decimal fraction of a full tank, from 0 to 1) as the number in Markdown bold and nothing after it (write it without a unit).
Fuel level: **0.5**
